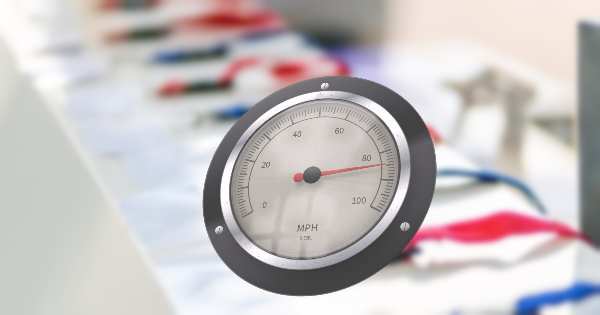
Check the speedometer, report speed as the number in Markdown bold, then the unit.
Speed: **85** mph
